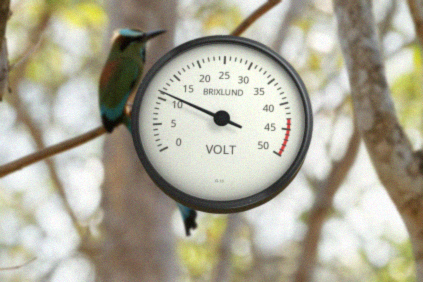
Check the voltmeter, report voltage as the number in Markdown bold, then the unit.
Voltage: **11** V
